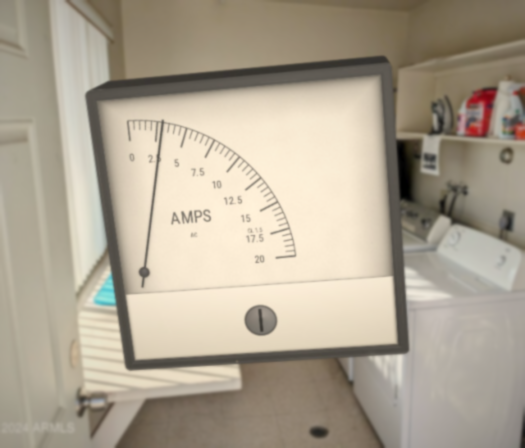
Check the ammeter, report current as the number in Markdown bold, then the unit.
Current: **3** A
